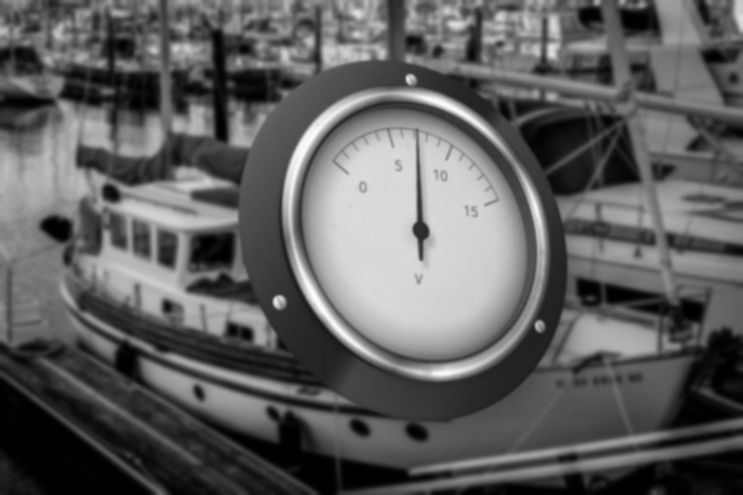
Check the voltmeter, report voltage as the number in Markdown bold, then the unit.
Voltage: **7** V
